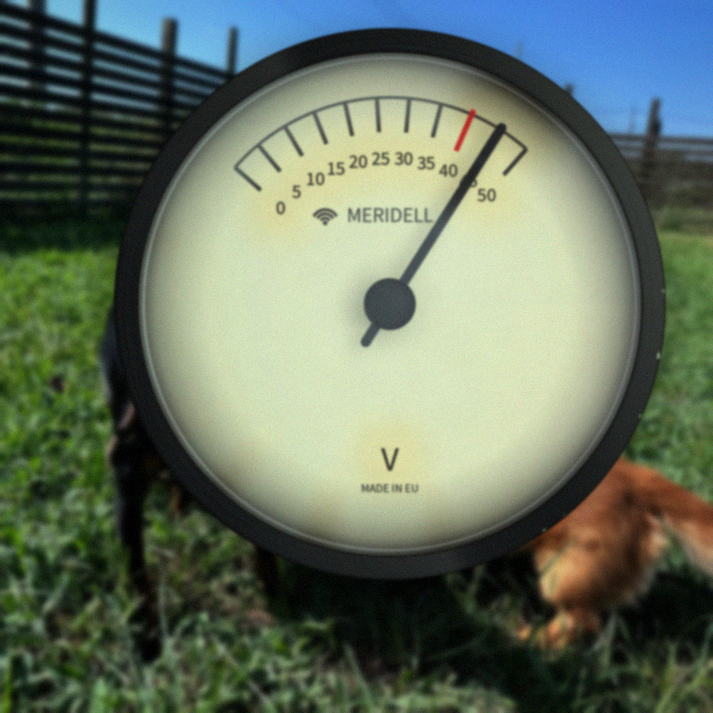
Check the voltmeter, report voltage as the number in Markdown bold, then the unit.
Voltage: **45** V
